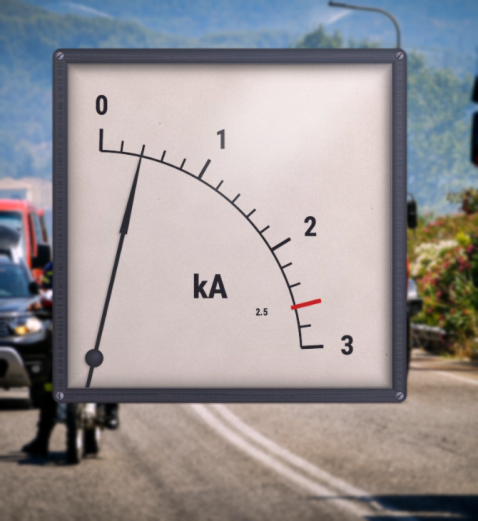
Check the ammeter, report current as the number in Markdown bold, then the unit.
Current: **0.4** kA
